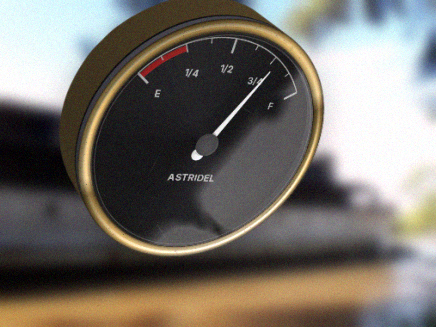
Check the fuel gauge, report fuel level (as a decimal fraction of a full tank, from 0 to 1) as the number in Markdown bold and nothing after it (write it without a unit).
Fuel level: **0.75**
